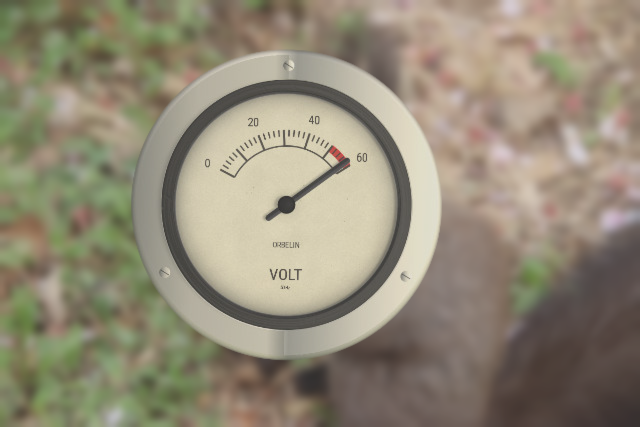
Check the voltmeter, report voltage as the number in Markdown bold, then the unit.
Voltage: **58** V
